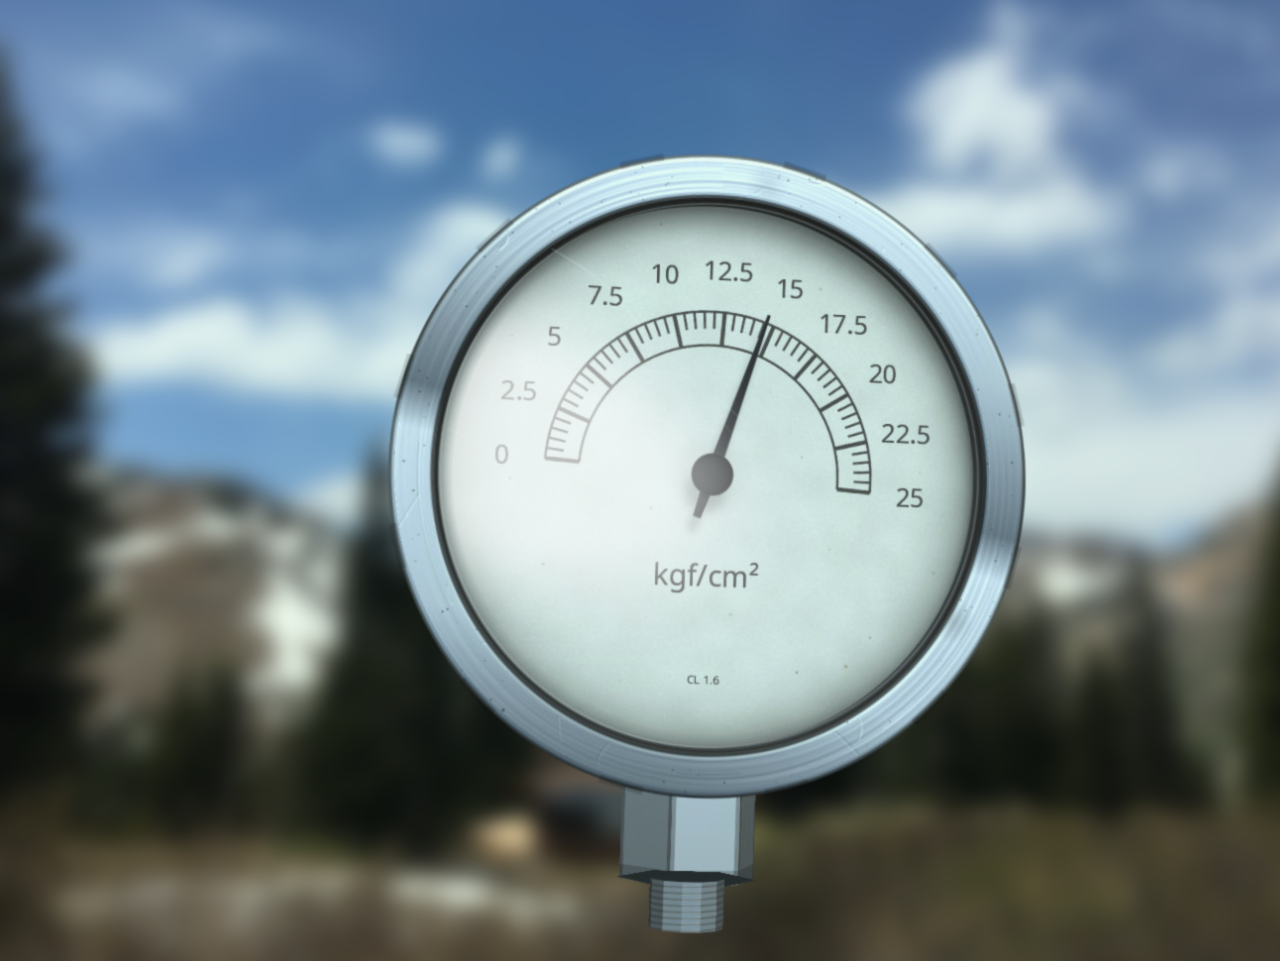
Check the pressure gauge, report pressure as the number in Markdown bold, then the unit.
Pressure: **14.5** kg/cm²
